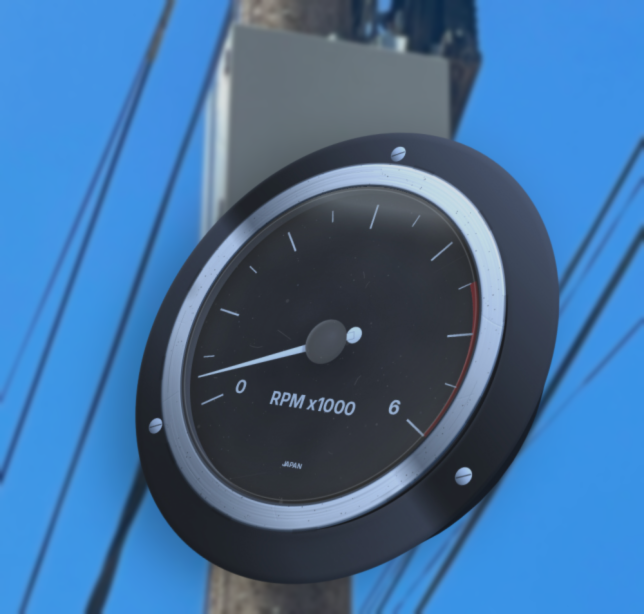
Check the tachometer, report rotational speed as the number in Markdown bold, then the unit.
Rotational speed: **250** rpm
